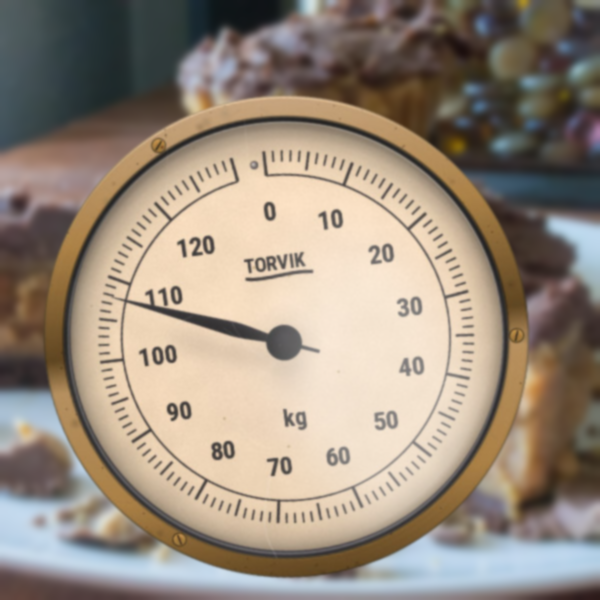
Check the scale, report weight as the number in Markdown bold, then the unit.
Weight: **108** kg
